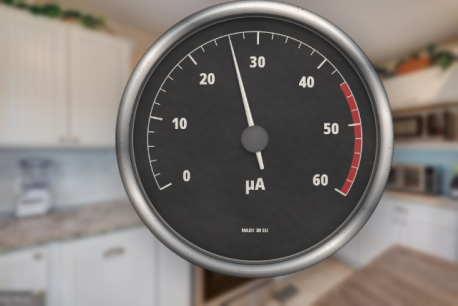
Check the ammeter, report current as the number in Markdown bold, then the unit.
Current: **26** µA
